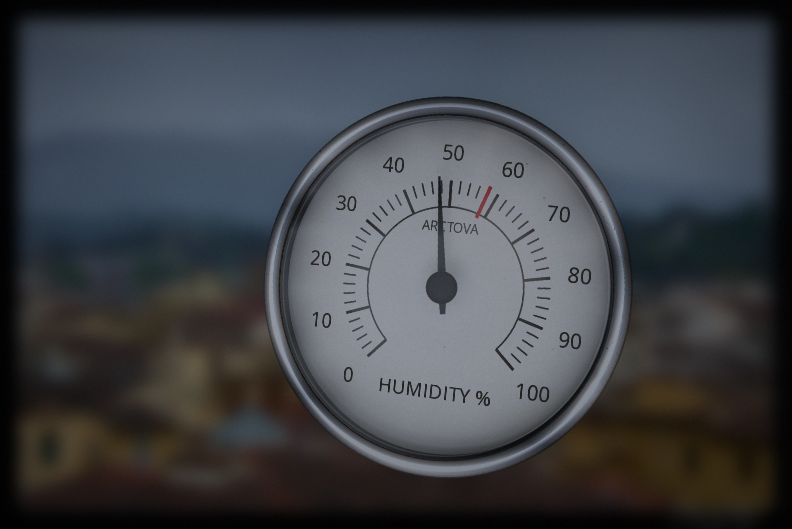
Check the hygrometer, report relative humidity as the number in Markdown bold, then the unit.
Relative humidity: **48** %
